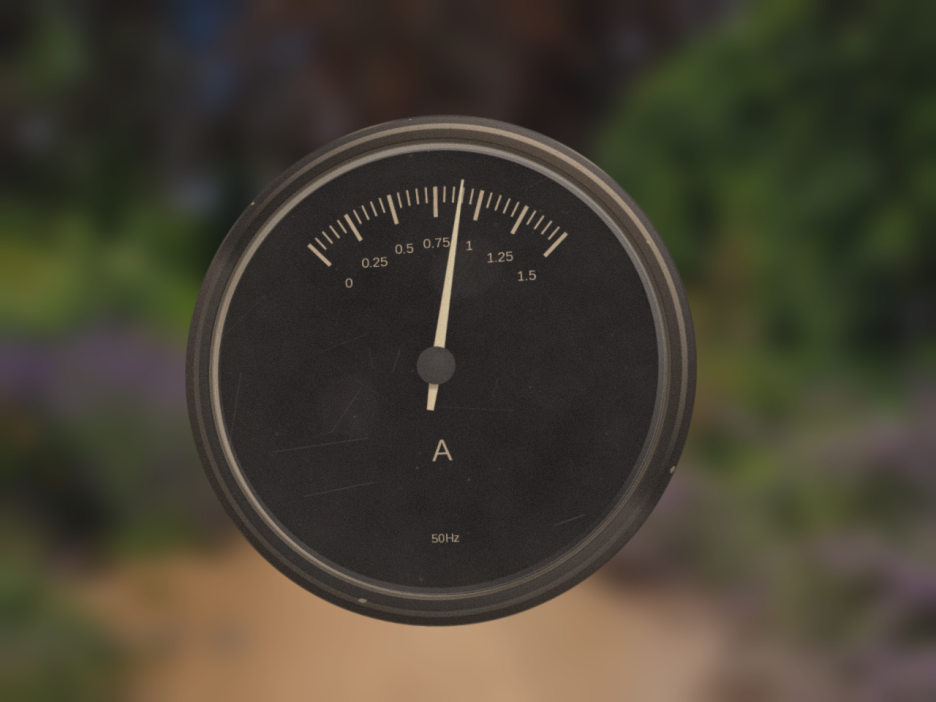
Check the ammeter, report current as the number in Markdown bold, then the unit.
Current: **0.9** A
